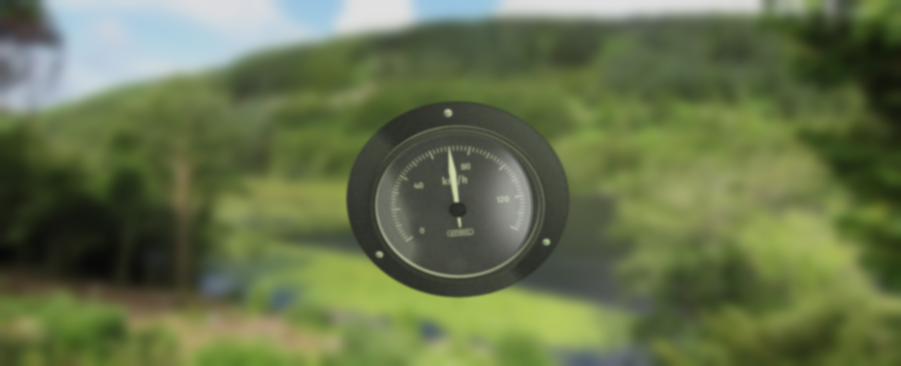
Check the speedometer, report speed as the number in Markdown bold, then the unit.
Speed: **70** km/h
